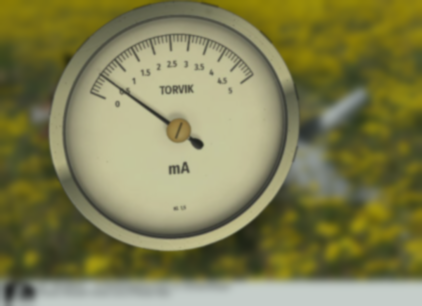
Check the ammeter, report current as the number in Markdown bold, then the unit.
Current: **0.5** mA
